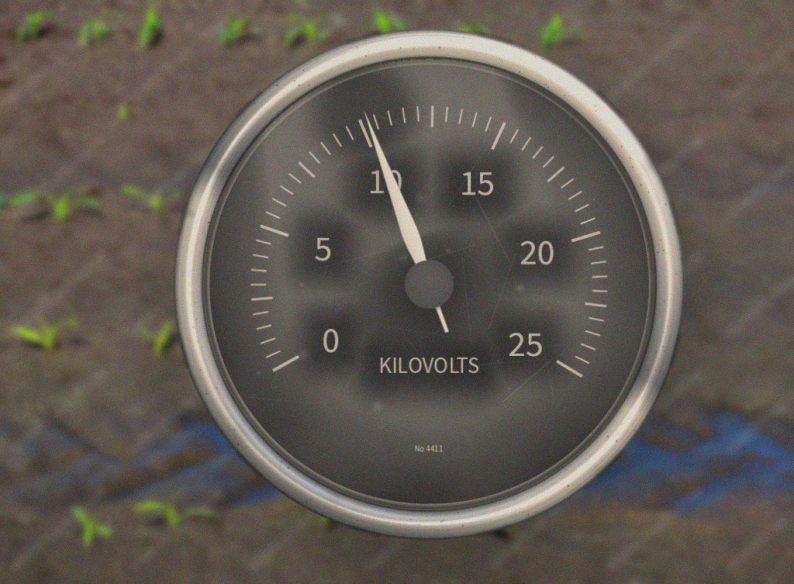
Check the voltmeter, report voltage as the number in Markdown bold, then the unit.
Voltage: **10.25** kV
